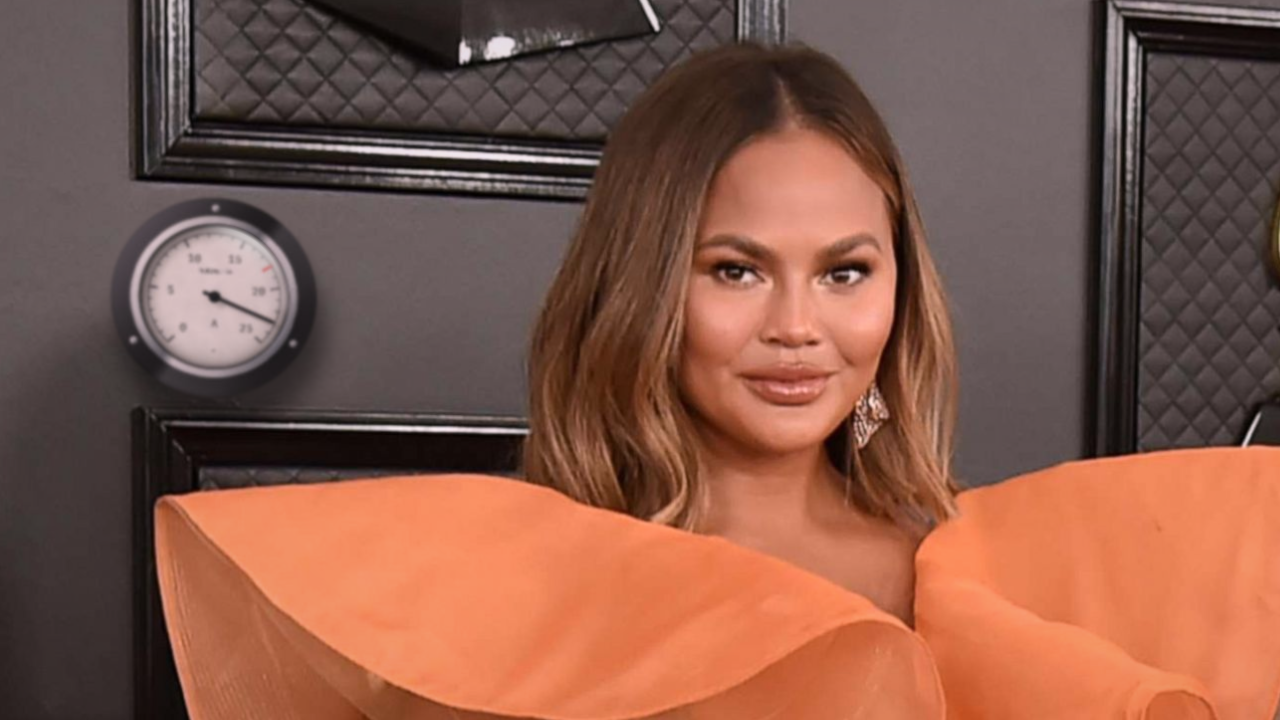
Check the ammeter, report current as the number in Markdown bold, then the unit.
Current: **23** A
